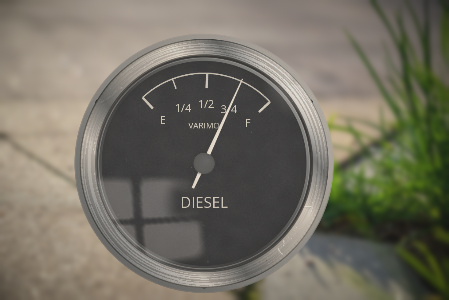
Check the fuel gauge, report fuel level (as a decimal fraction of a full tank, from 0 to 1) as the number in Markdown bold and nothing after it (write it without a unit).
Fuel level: **0.75**
